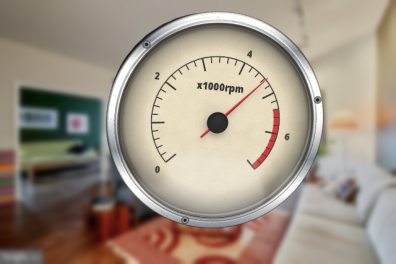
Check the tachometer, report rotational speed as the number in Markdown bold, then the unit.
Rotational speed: **4600** rpm
